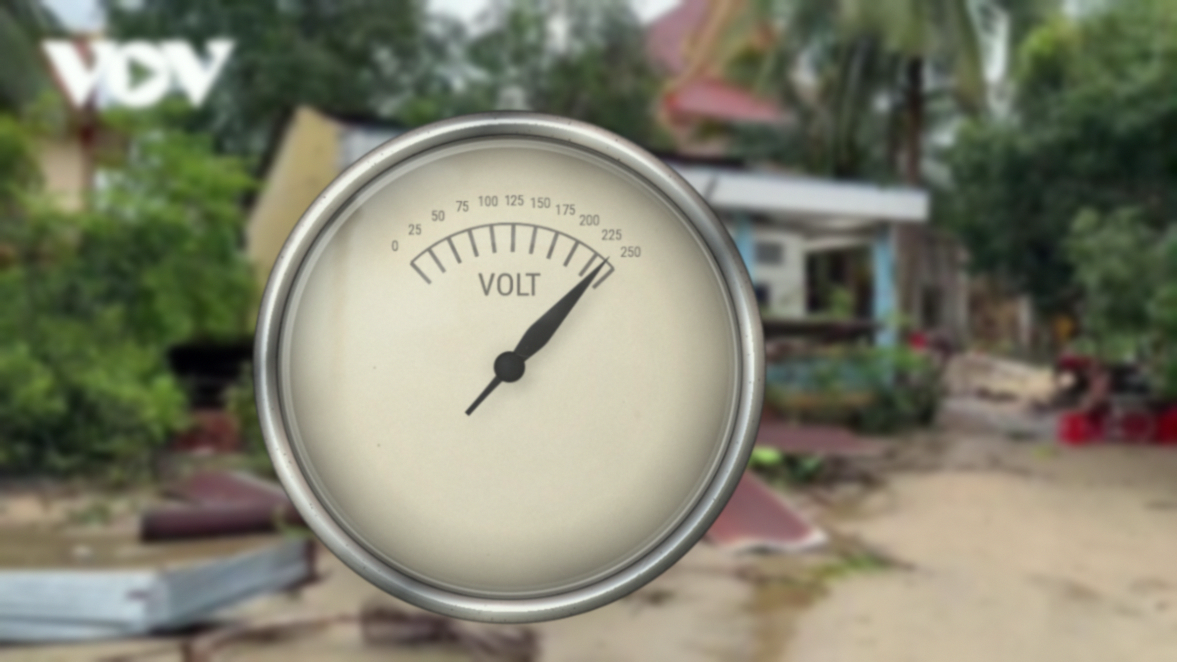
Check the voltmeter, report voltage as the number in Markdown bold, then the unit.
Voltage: **237.5** V
